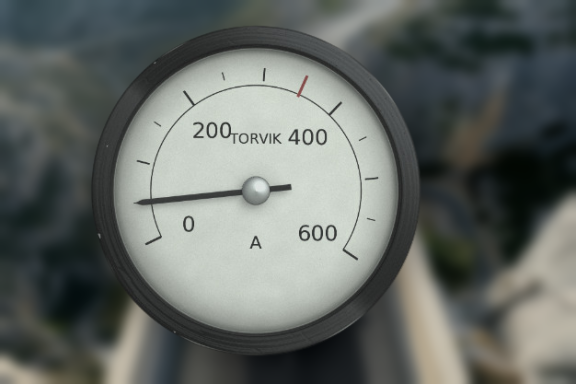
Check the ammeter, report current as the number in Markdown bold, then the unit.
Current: **50** A
